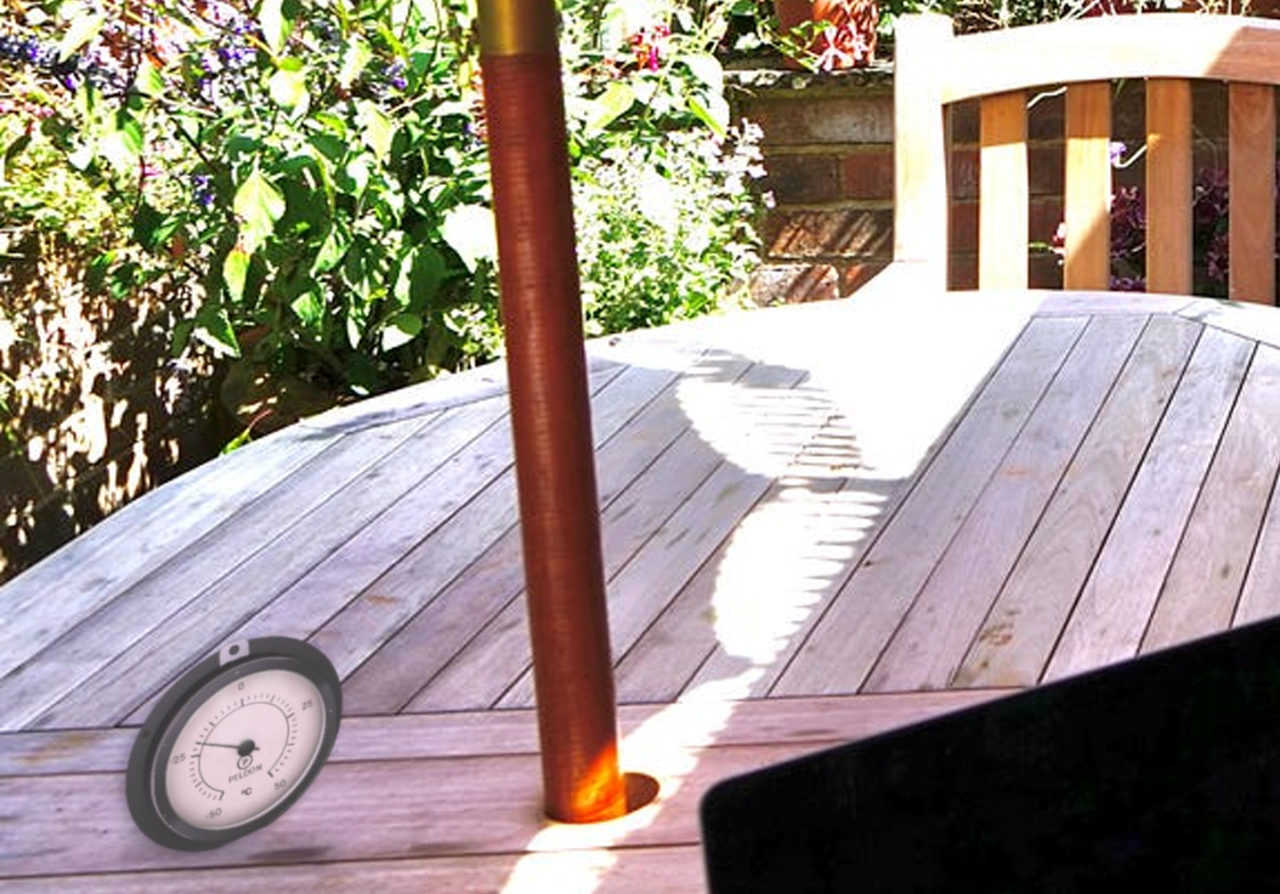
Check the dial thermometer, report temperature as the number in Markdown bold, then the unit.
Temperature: **-20** °C
